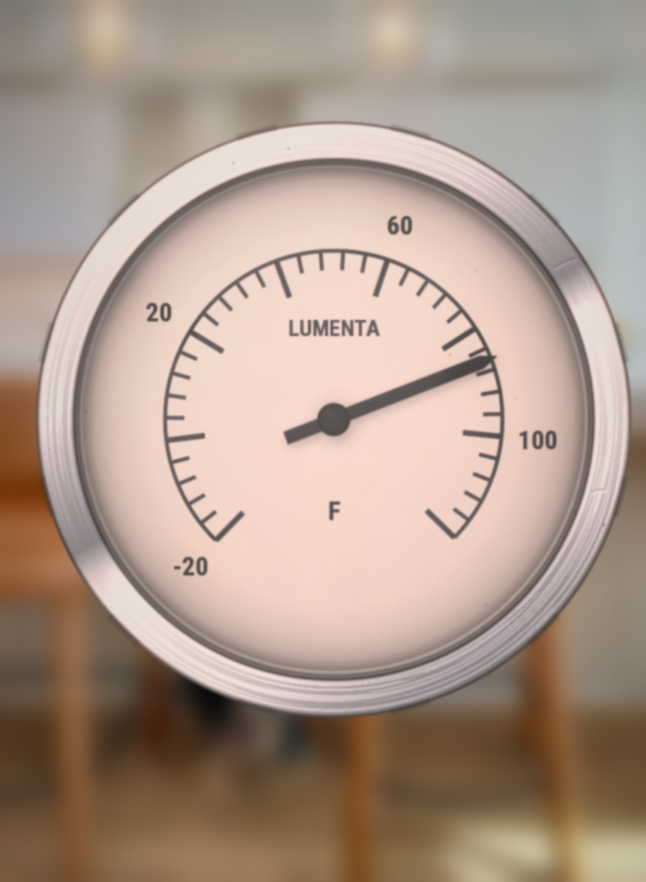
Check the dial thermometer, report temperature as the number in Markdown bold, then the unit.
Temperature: **86** °F
